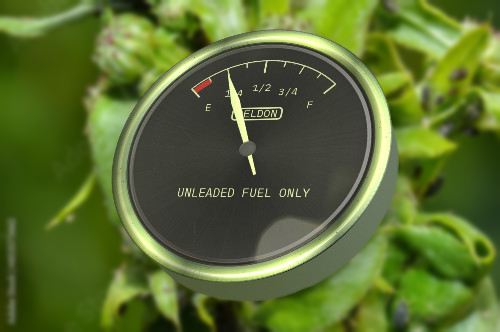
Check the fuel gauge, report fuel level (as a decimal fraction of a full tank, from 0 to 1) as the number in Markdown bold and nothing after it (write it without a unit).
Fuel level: **0.25**
